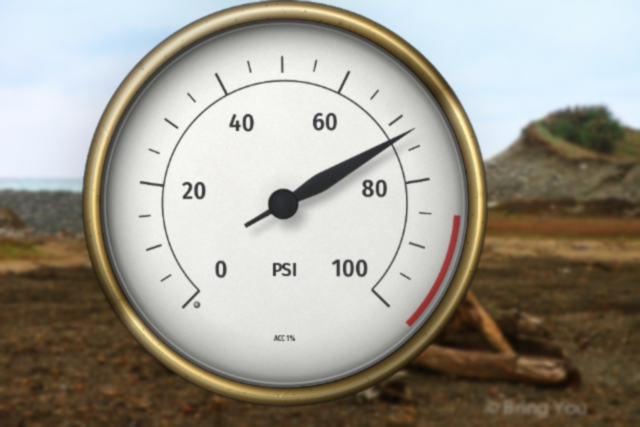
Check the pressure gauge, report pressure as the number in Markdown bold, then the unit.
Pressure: **72.5** psi
